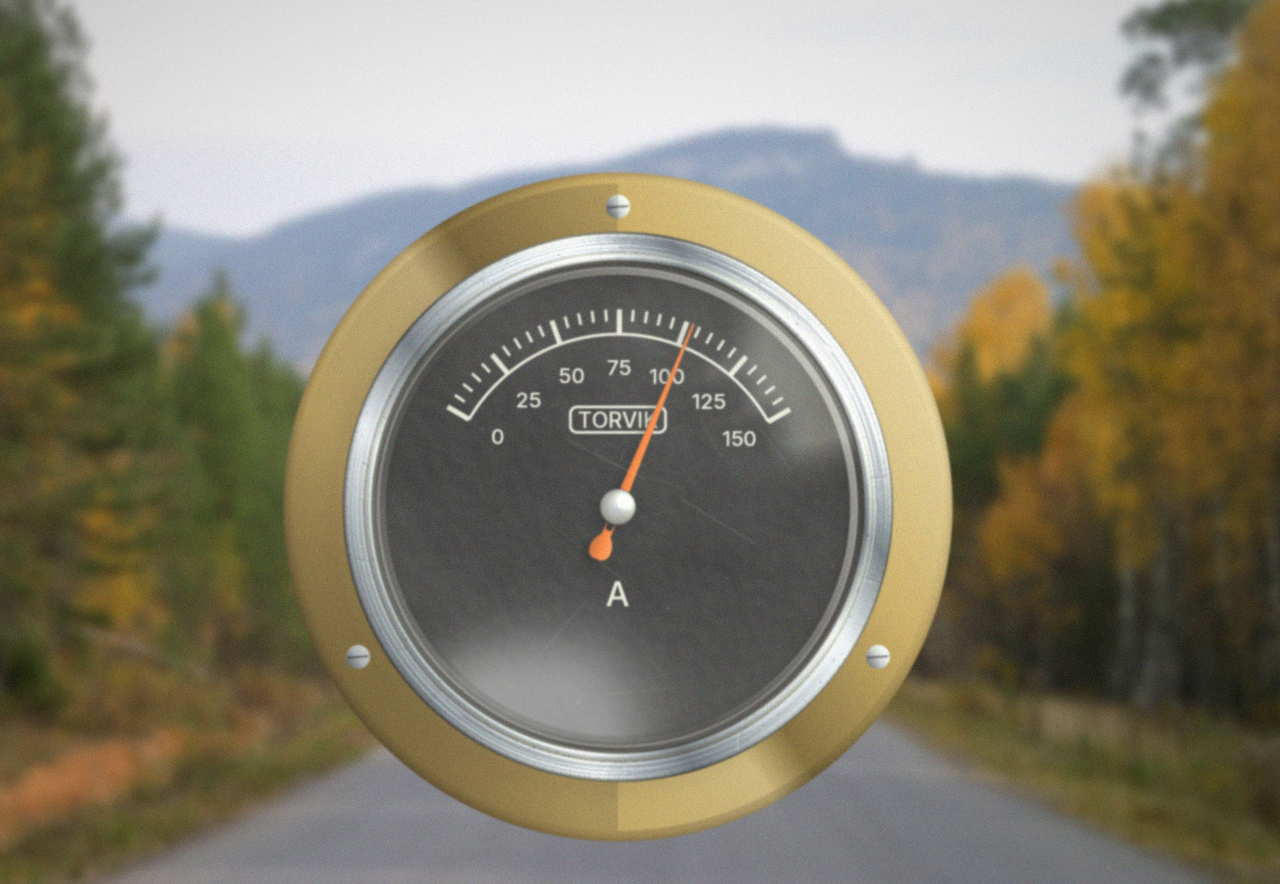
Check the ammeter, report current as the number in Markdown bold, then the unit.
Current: **102.5** A
